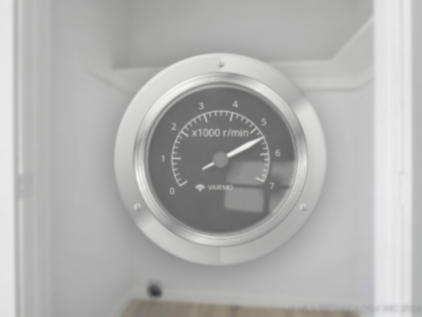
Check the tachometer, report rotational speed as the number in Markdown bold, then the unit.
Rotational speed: **5400** rpm
